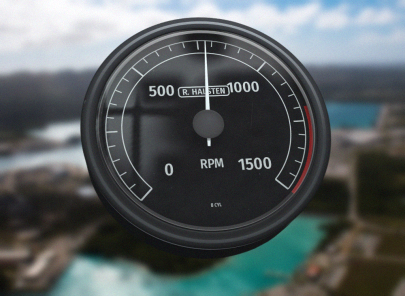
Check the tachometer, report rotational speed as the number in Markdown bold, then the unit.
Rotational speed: **775** rpm
